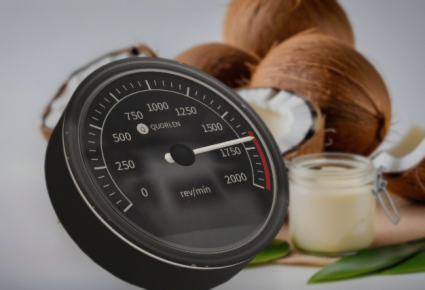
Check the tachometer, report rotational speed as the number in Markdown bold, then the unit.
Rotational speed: **1700** rpm
